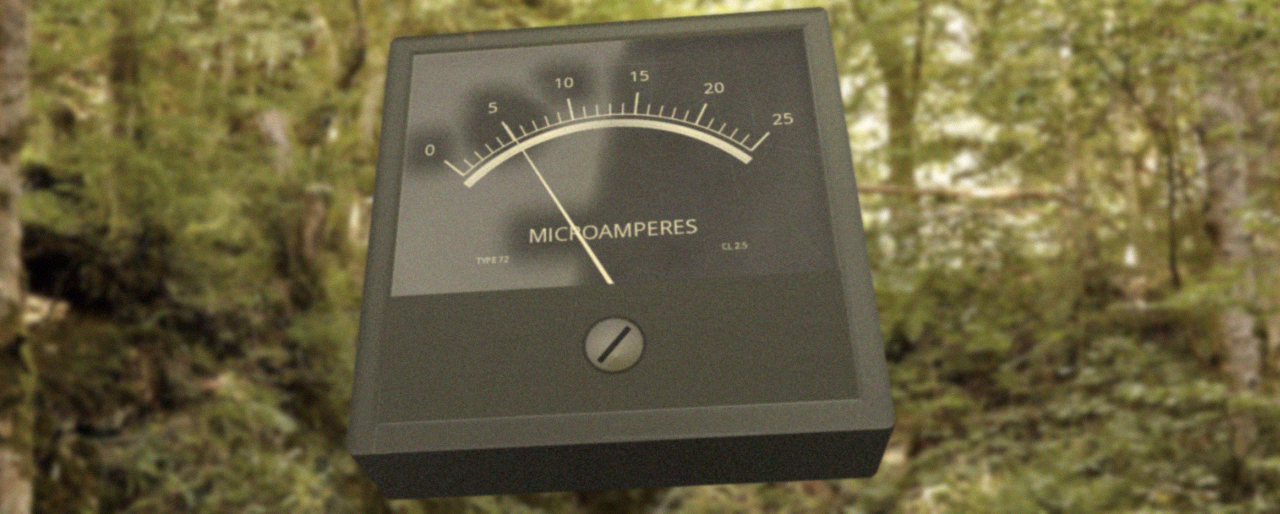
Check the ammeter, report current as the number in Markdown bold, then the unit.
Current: **5** µA
